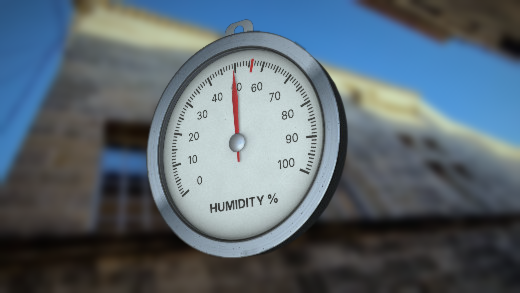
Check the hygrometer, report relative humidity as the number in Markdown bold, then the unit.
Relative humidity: **50** %
